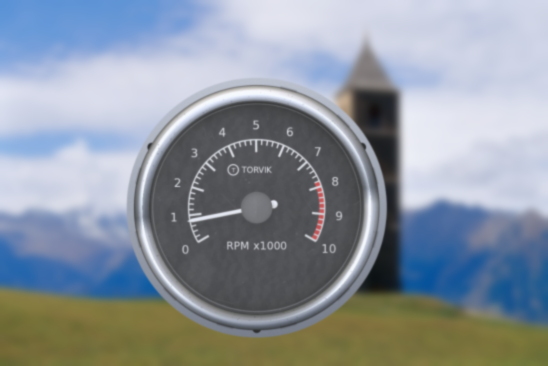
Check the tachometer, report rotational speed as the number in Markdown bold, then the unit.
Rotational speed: **800** rpm
